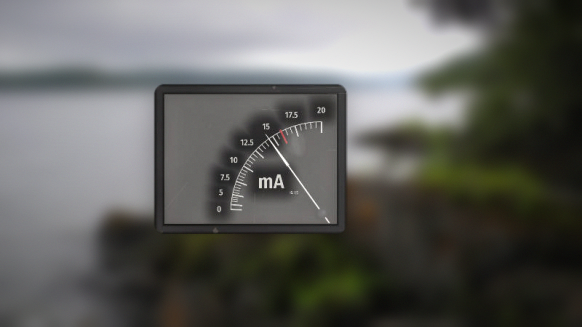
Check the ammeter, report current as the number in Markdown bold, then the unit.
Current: **14.5** mA
